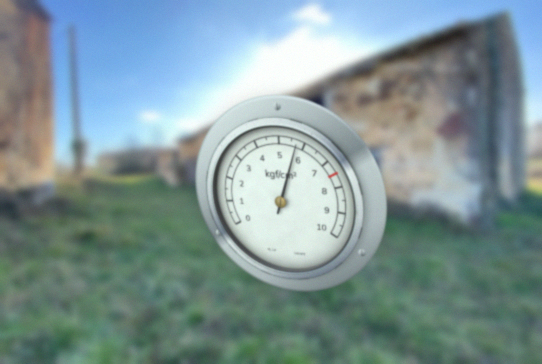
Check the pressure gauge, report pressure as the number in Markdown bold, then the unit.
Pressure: **5.75** kg/cm²
